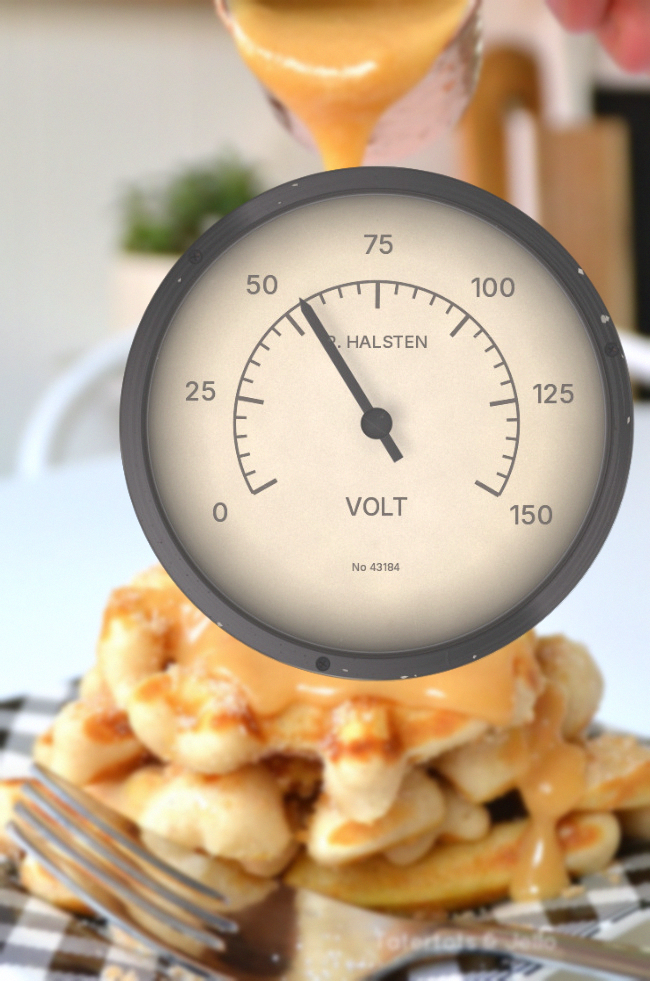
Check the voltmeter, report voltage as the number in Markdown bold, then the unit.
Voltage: **55** V
